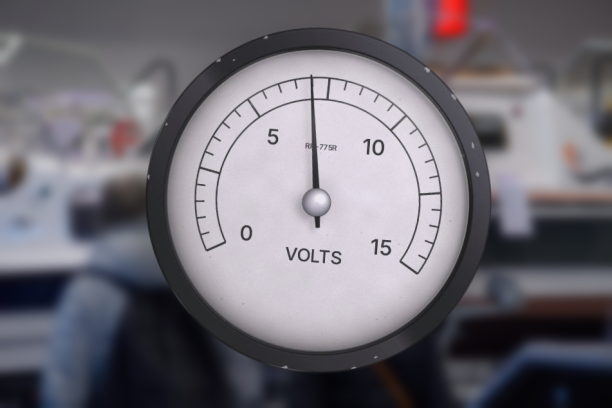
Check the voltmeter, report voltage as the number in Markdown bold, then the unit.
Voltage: **7** V
